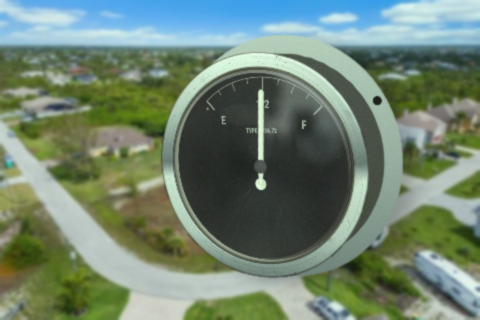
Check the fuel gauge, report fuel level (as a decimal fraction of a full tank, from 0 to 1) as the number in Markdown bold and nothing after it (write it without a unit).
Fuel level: **0.5**
